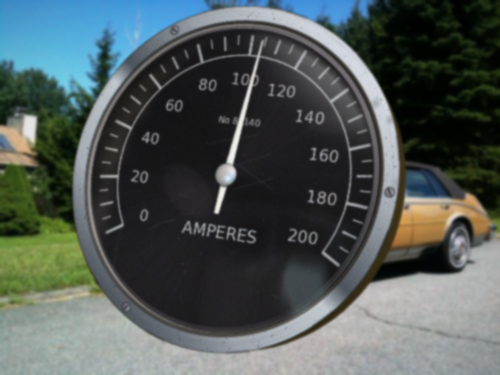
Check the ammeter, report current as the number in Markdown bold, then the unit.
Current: **105** A
